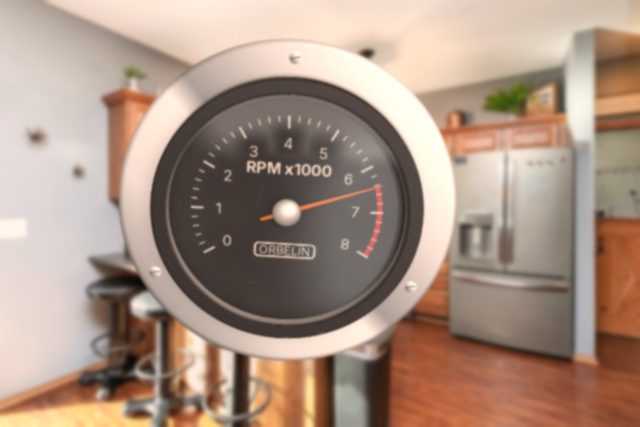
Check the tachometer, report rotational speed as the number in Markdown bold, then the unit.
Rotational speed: **6400** rpm
